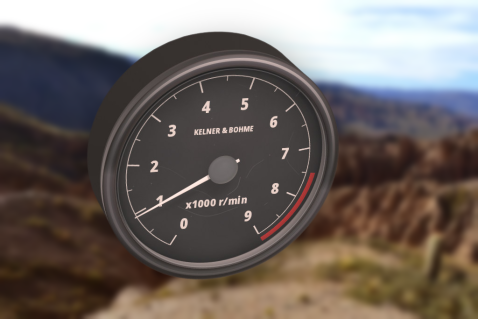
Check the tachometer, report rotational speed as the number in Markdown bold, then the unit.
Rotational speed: **1000** rpm
